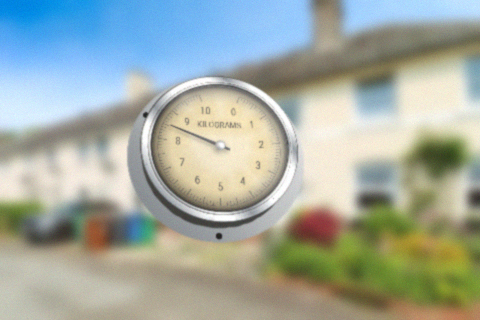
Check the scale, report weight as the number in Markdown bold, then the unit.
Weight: **8.5** kg
